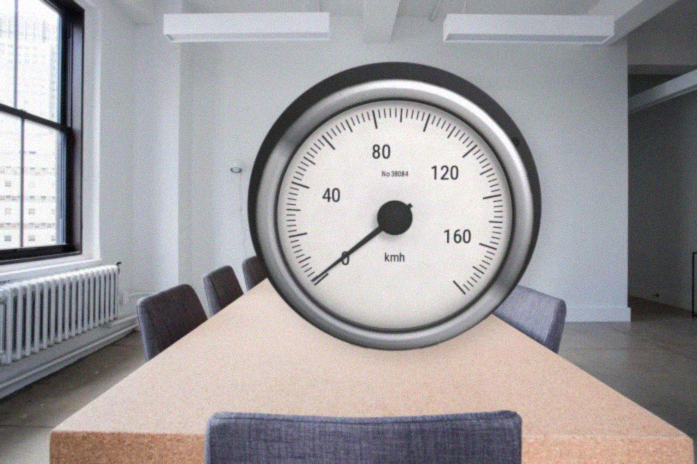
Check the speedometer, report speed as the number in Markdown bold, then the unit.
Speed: **2** km/h
